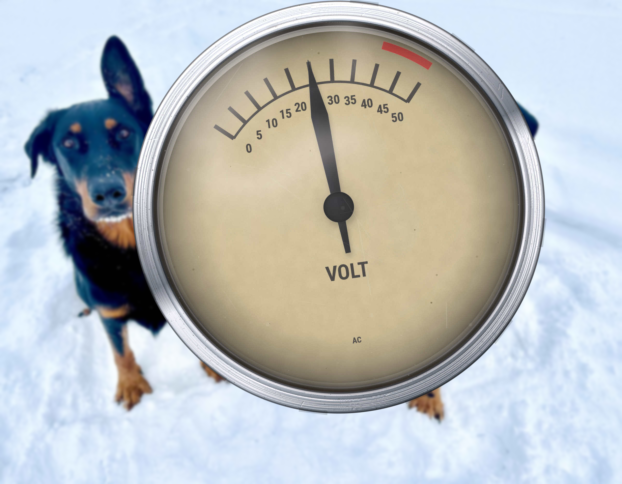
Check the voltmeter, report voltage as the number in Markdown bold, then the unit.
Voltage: **25** V
